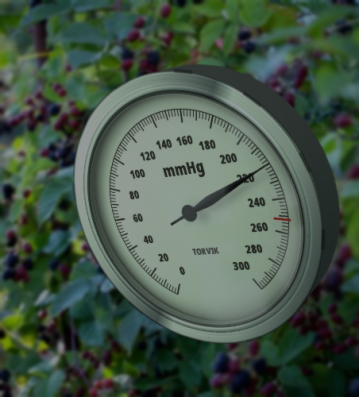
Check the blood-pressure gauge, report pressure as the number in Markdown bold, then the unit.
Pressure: **220** mmHg
